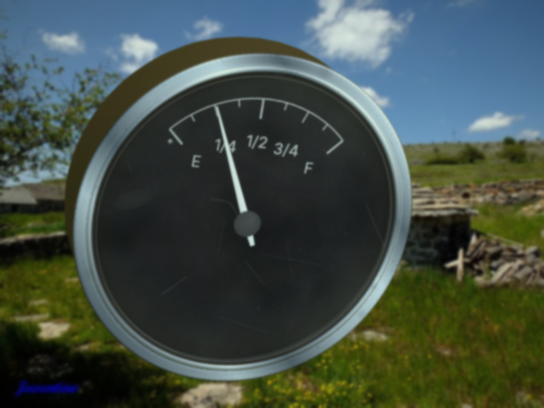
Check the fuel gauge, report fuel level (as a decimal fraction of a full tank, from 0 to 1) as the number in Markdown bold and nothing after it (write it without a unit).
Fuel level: **0.25**
